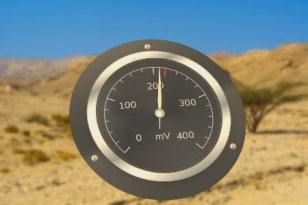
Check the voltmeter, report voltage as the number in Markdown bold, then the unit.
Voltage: **210** mV
